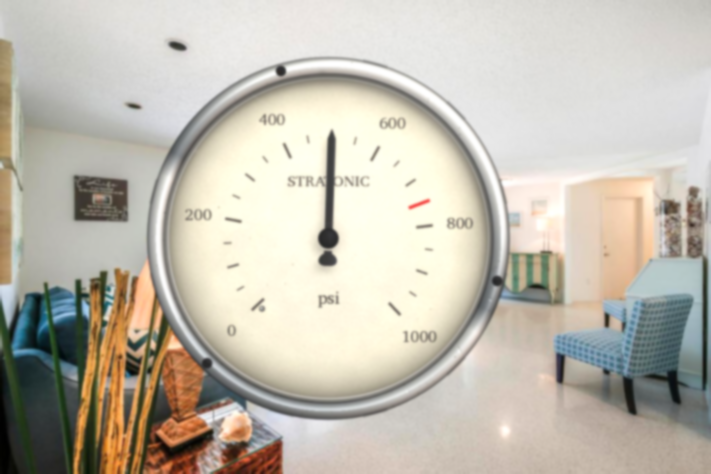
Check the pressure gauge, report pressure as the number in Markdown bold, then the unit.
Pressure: **500** psi
